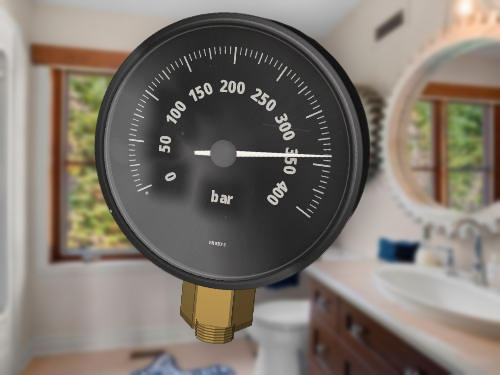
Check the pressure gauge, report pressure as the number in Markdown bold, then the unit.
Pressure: **340** bar
